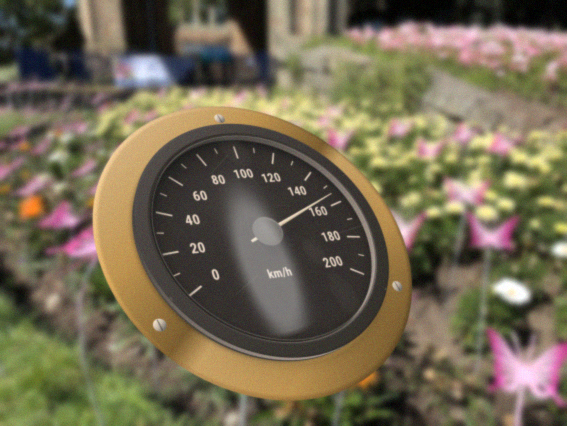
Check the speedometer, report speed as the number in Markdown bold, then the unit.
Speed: **155** km/h
